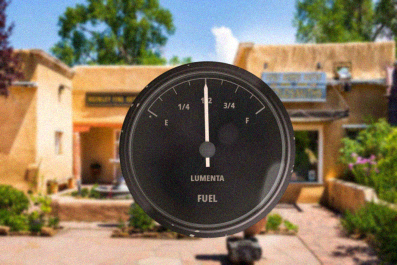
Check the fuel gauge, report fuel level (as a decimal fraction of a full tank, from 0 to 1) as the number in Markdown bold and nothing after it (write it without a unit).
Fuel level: **0.5**
